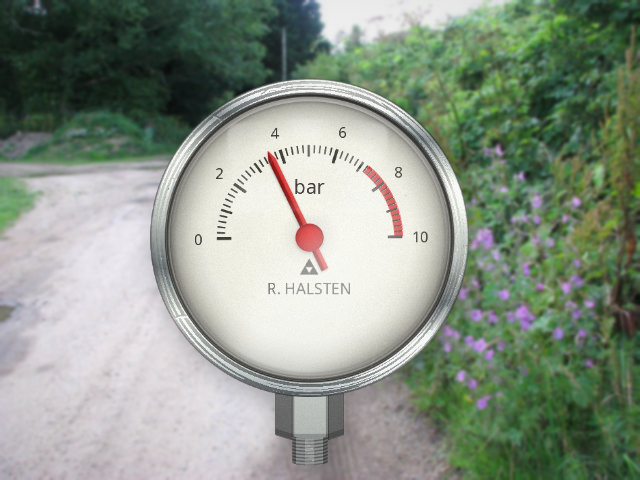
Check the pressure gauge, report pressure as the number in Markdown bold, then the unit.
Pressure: **3.6** bar
